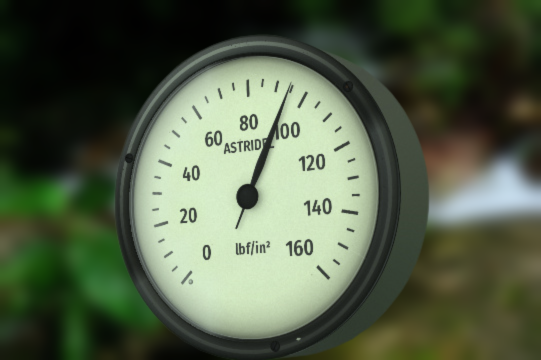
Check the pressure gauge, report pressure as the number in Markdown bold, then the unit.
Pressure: **95** psi
